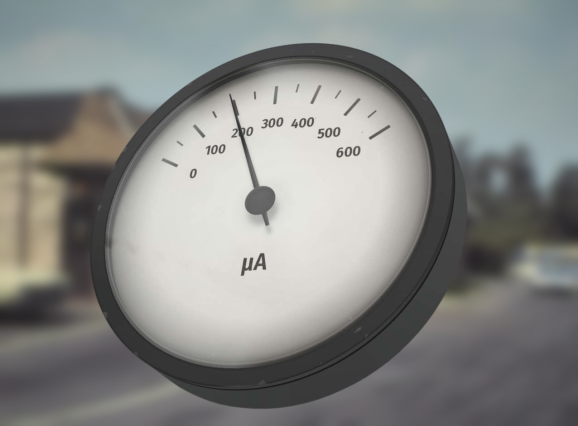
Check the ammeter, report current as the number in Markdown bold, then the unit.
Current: **200** µA
